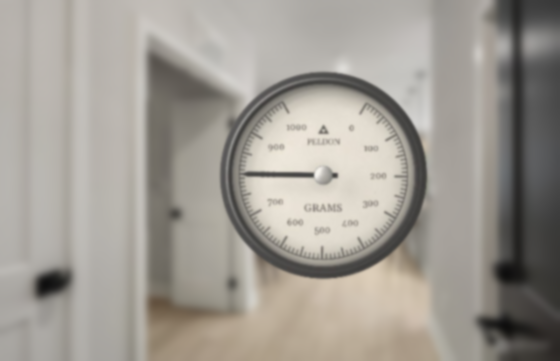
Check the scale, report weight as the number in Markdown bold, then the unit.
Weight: **800** g
